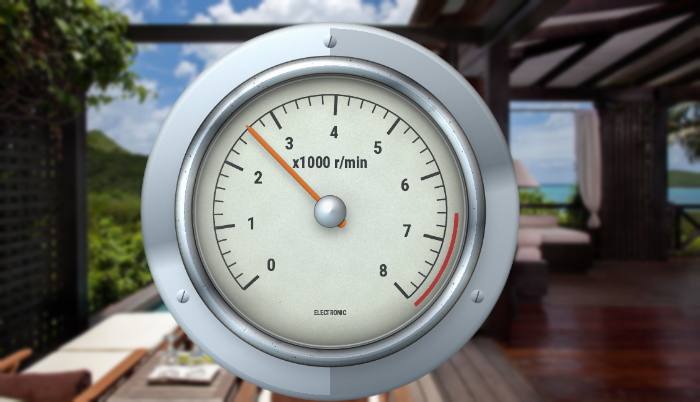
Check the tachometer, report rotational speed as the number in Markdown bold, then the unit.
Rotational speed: **2600** rpm
